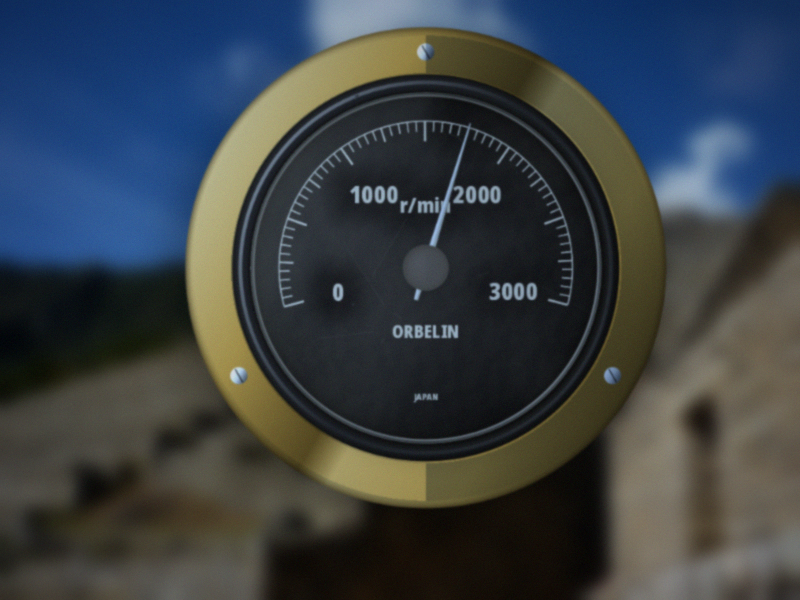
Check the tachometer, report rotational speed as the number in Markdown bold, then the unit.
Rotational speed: **1750** rpm
